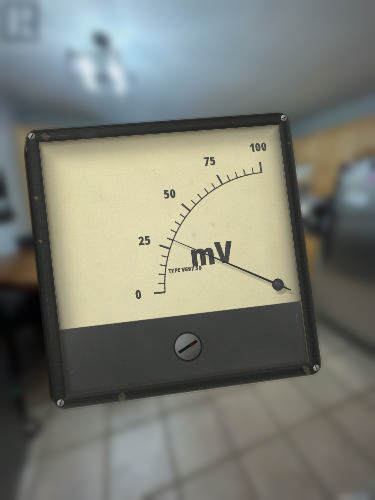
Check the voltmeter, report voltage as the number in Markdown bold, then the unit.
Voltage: **30** mV
